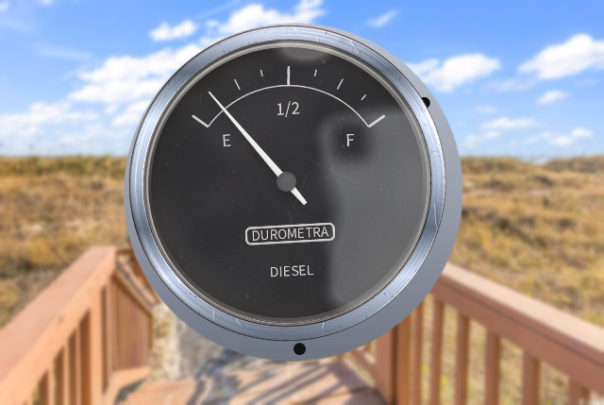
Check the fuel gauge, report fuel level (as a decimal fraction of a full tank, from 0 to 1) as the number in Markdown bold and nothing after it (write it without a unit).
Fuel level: **0.125**
